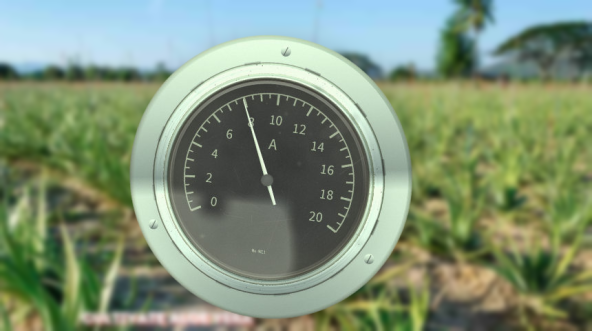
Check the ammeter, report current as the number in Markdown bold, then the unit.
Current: **8** A
